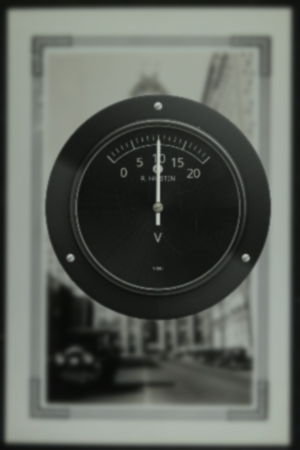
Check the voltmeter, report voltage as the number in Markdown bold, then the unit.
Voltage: **10** V
